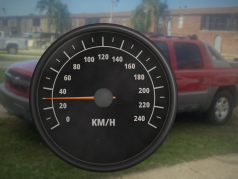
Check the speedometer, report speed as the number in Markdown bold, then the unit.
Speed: **30** km/h
